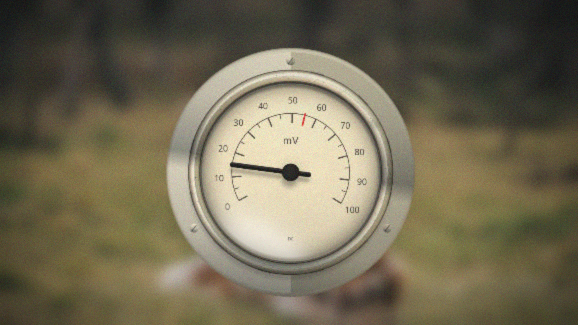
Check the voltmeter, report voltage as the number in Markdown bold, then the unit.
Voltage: **15** mV
